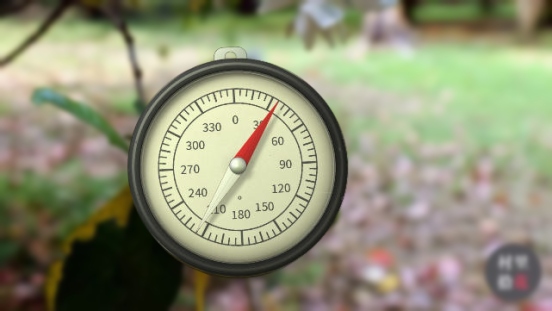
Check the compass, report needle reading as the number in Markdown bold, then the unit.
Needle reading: **35** °
